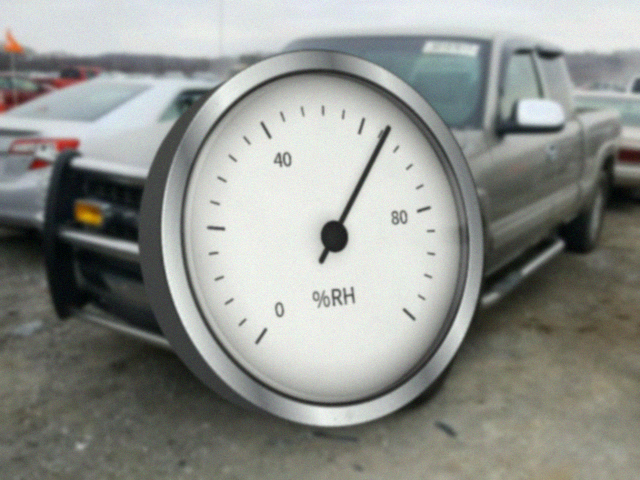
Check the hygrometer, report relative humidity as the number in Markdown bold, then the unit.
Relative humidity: **64** %
